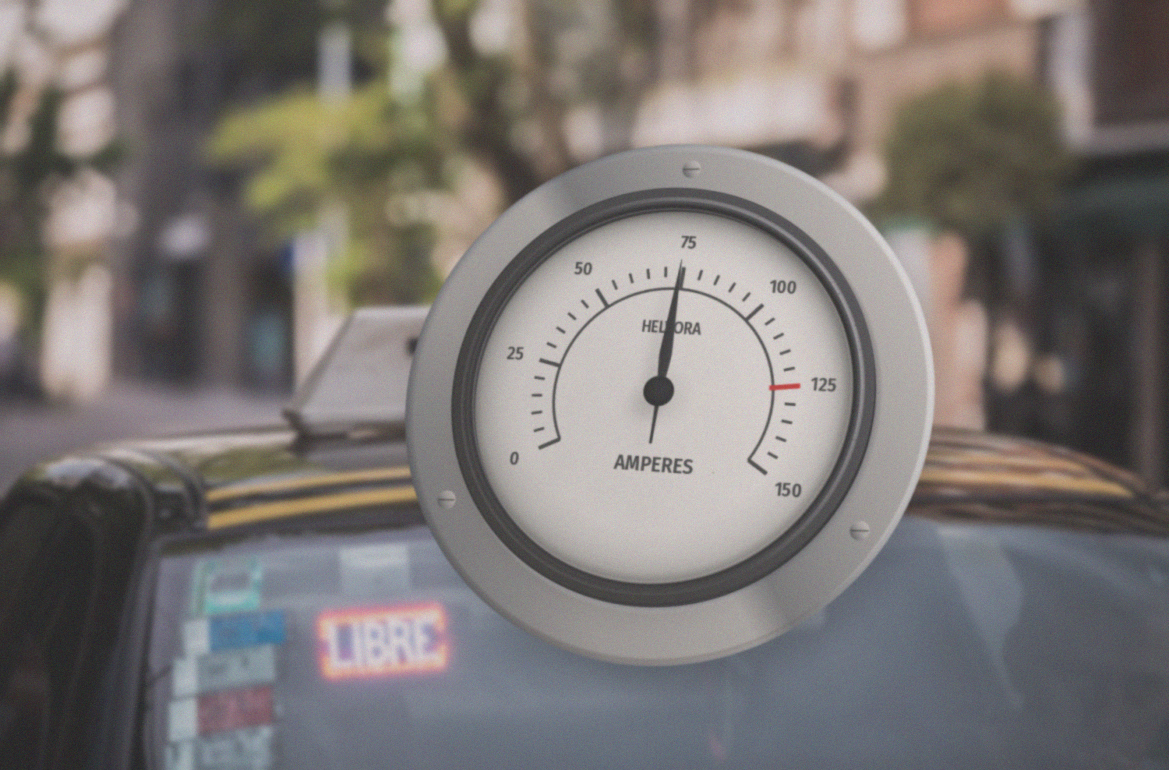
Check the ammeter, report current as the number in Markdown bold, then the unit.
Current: **75** A
